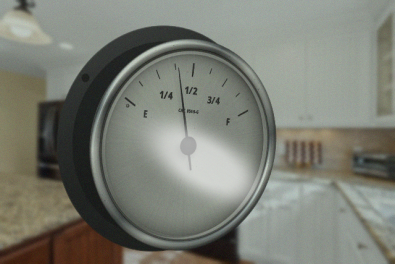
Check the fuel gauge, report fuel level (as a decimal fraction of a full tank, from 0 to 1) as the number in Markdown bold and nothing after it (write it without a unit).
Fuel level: **0.375**
